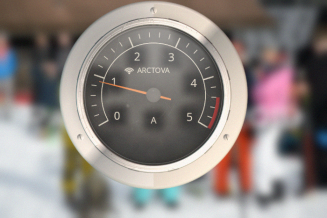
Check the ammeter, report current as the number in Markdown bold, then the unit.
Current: **0.9** A
